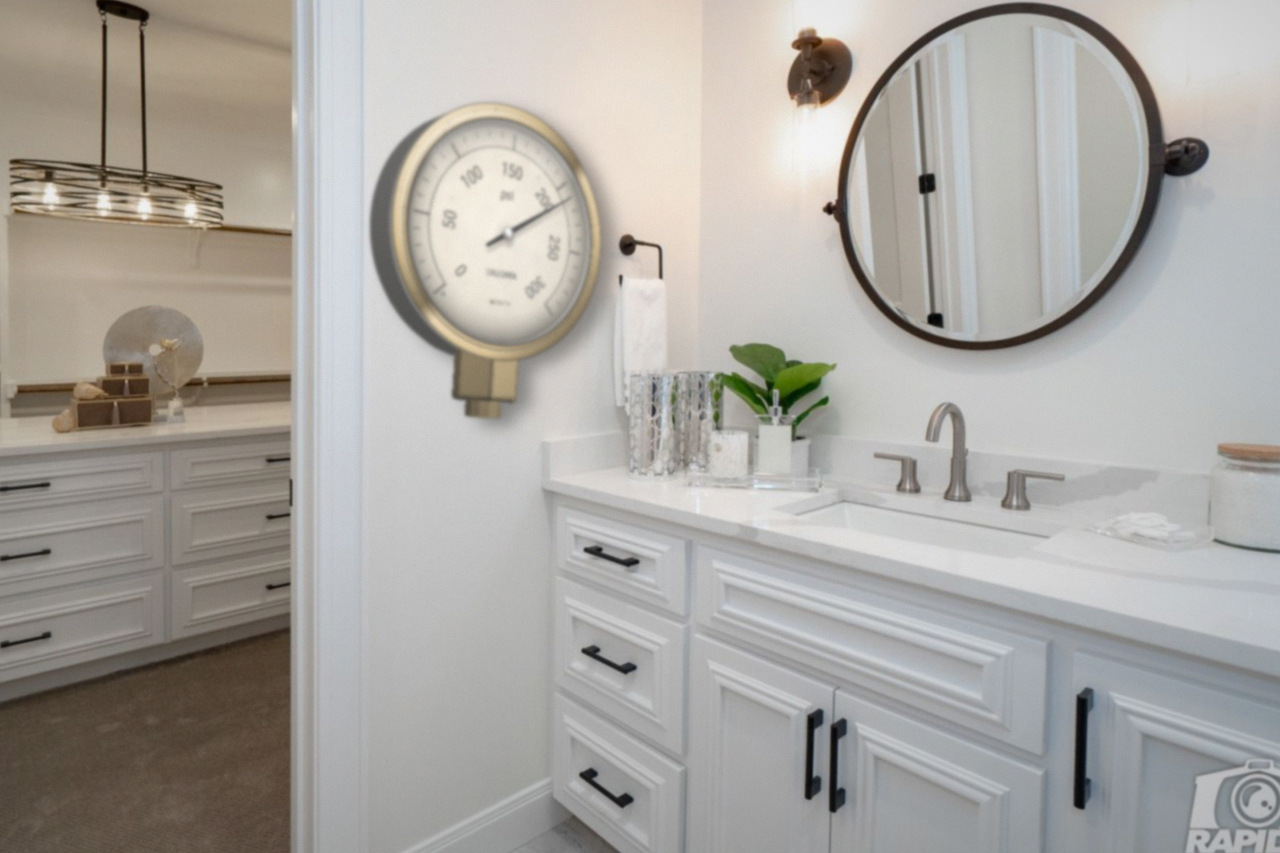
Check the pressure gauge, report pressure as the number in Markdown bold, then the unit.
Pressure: **210** psi
